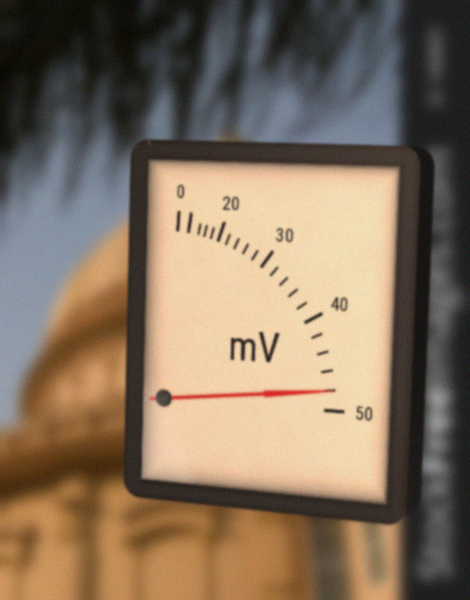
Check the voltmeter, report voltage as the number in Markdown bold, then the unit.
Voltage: **48** mV
